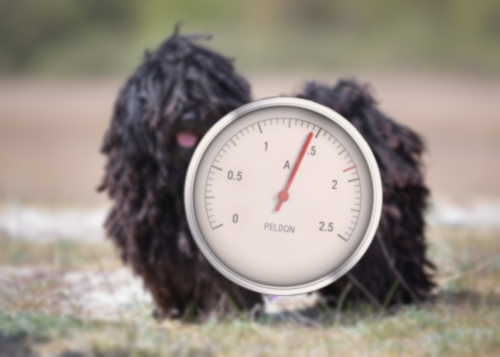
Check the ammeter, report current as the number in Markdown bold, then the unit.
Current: **1.45** A
